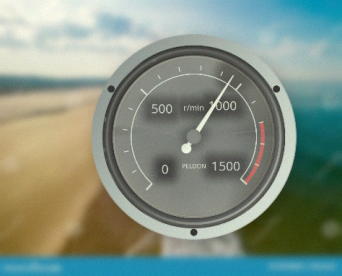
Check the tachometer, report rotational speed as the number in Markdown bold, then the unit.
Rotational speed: **950** rpm
